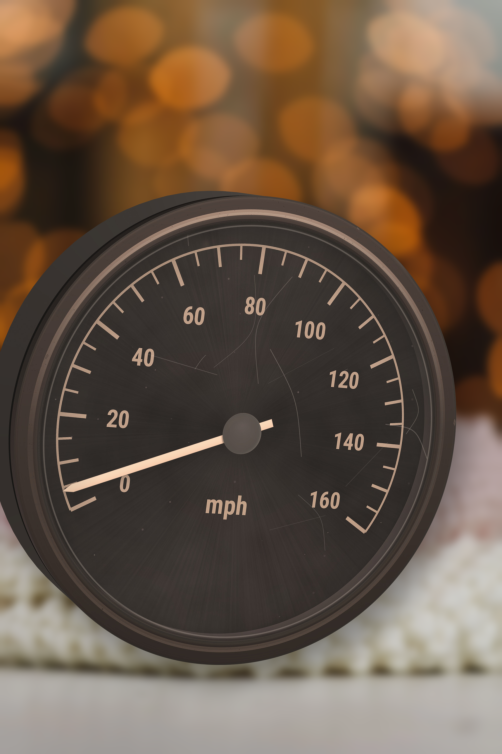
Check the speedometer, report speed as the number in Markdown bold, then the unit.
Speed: **5** mph
